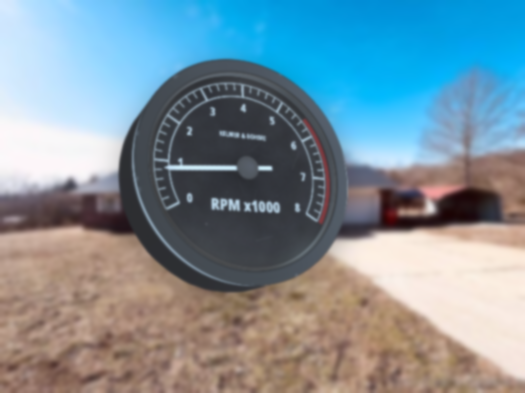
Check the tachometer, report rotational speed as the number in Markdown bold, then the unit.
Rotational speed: **800** rpm
